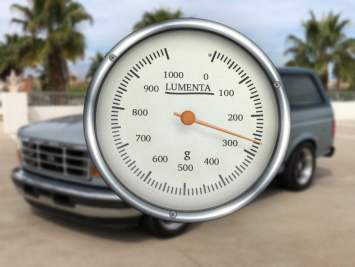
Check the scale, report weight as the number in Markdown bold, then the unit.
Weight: **270** g
